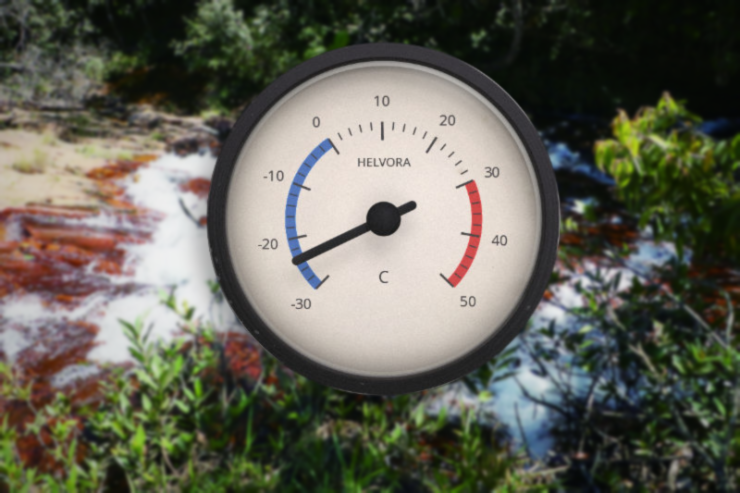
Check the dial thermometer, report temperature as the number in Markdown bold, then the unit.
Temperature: **-24** °C
